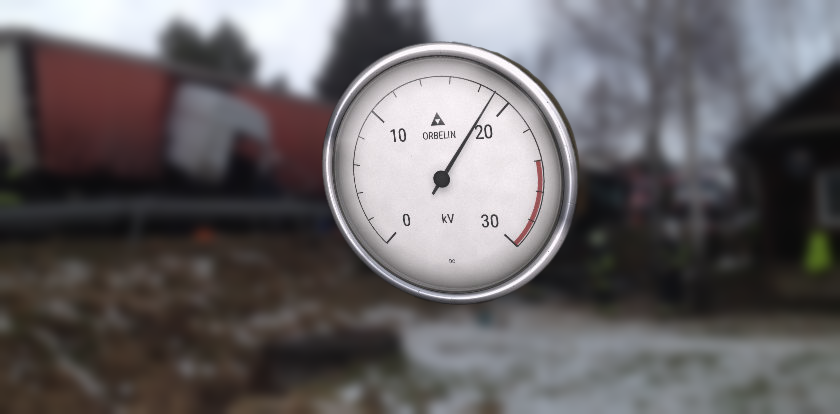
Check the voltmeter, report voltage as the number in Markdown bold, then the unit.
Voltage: **19** kV
